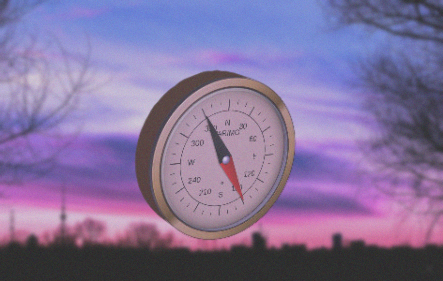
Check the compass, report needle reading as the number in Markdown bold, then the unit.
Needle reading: **150** °
